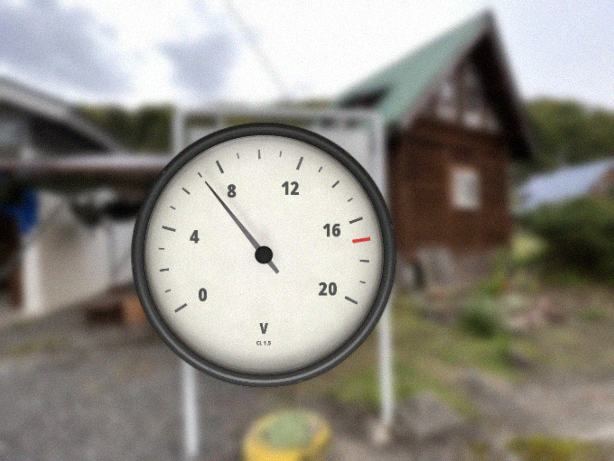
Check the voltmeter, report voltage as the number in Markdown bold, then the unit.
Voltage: **7** V
